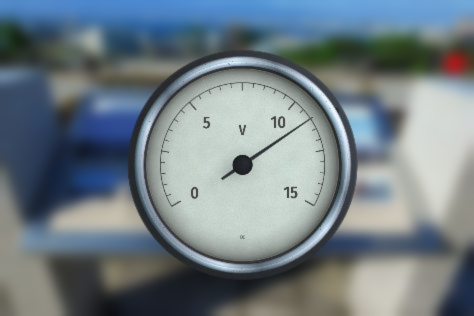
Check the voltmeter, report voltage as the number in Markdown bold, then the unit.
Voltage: **11** V
